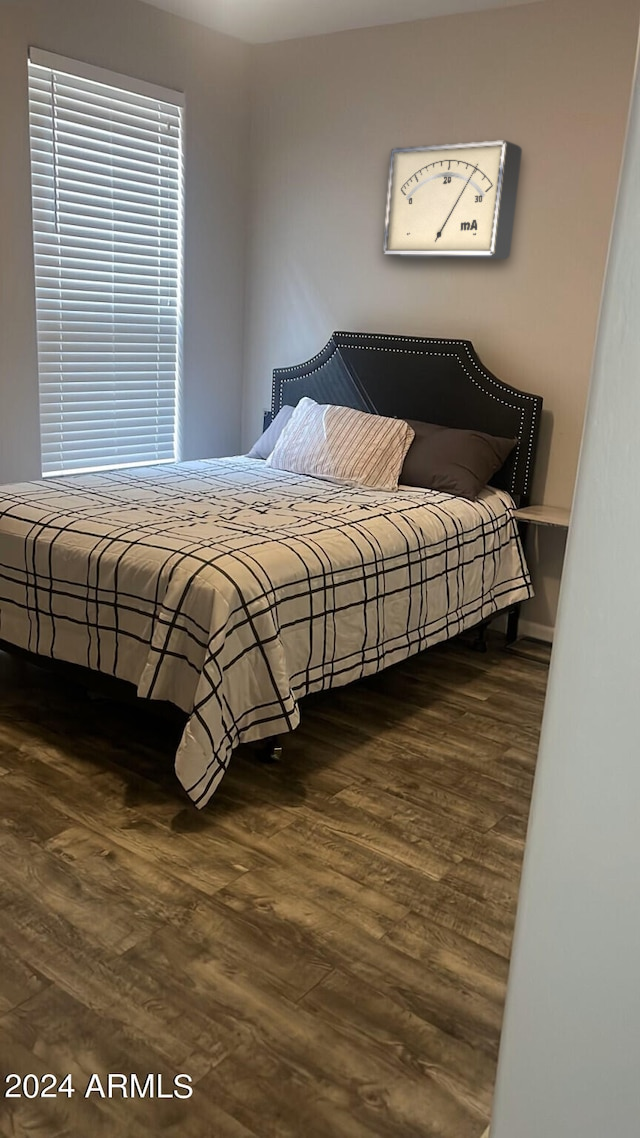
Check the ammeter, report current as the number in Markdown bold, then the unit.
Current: **26** mA
